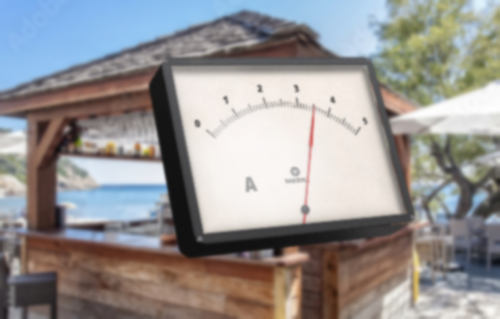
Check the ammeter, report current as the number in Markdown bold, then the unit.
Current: **3.5** A
